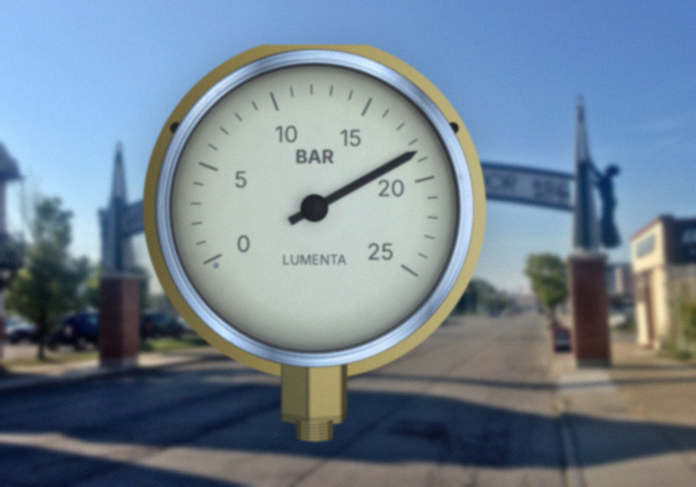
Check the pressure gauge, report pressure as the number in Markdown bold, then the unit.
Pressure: **18.5** bar
